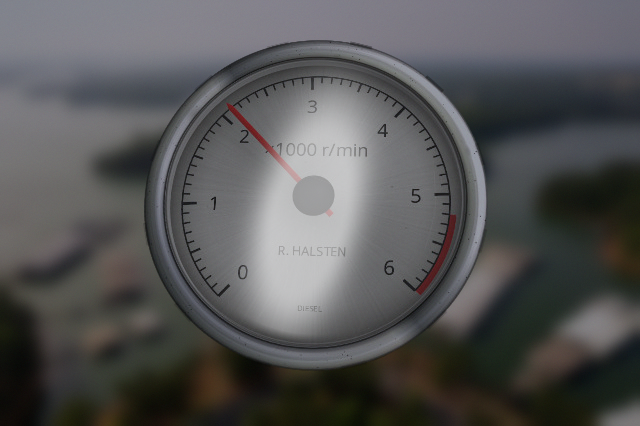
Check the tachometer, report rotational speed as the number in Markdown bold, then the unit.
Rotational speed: **2100** rpm
